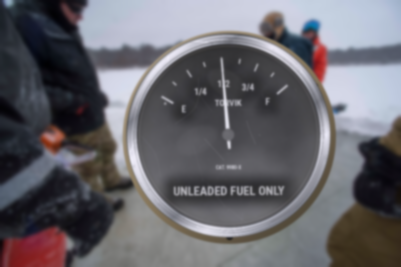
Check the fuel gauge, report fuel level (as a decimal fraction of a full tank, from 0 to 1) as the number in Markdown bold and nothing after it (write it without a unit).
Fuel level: **0.5**
